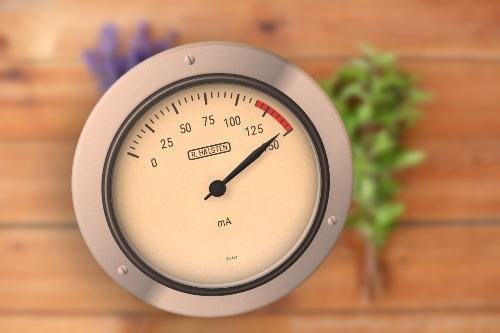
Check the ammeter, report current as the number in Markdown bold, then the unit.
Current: **145** mA
